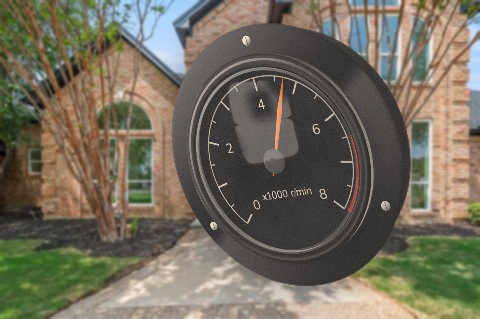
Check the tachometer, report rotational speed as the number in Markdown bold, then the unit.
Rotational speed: **4750** rpm
